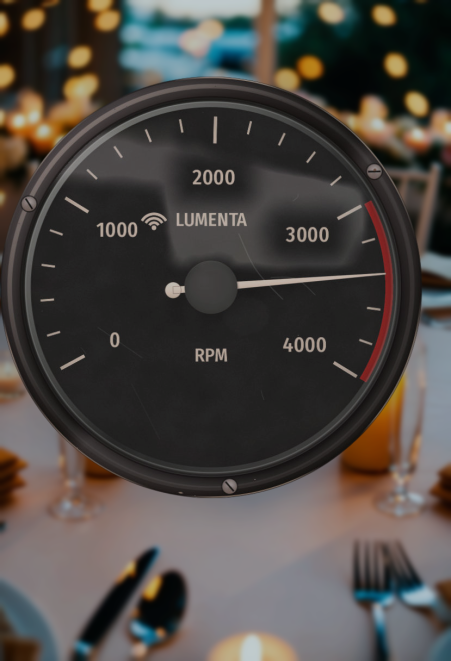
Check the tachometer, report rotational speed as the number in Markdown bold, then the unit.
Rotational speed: **3400** rpm
